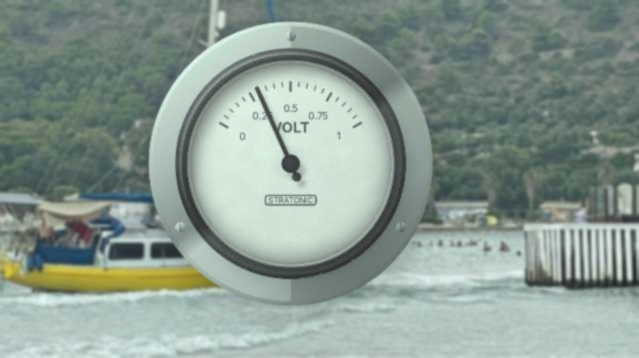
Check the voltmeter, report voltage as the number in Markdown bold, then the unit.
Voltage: **0.3** V
